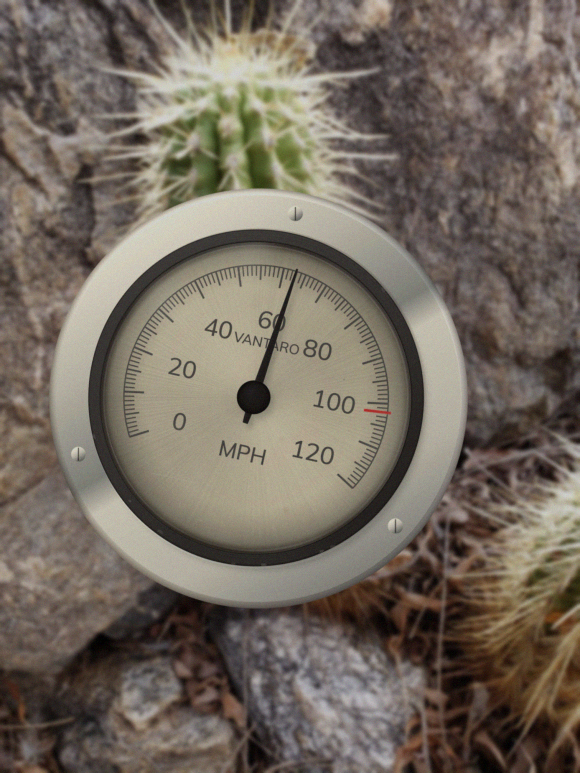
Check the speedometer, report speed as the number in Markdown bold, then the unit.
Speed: **63** mph
